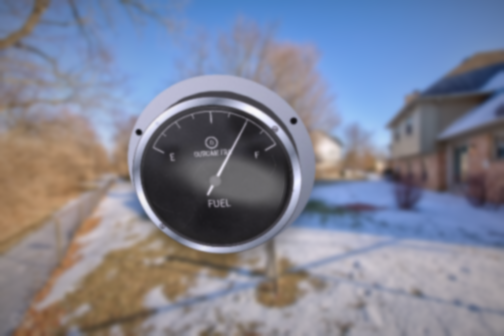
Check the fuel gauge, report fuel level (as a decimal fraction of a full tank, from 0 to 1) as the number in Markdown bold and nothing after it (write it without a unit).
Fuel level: **0.75**
